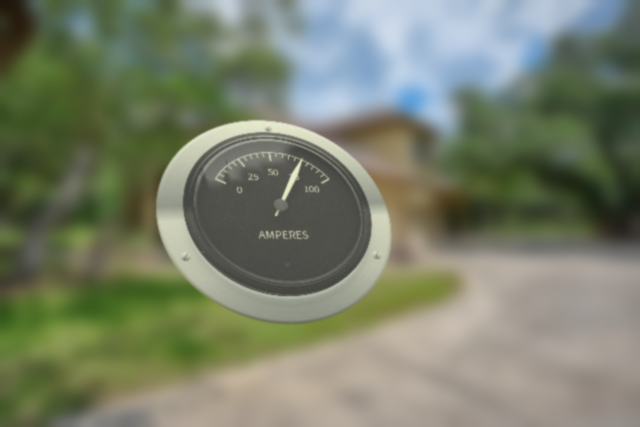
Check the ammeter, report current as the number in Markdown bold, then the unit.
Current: **75** A
